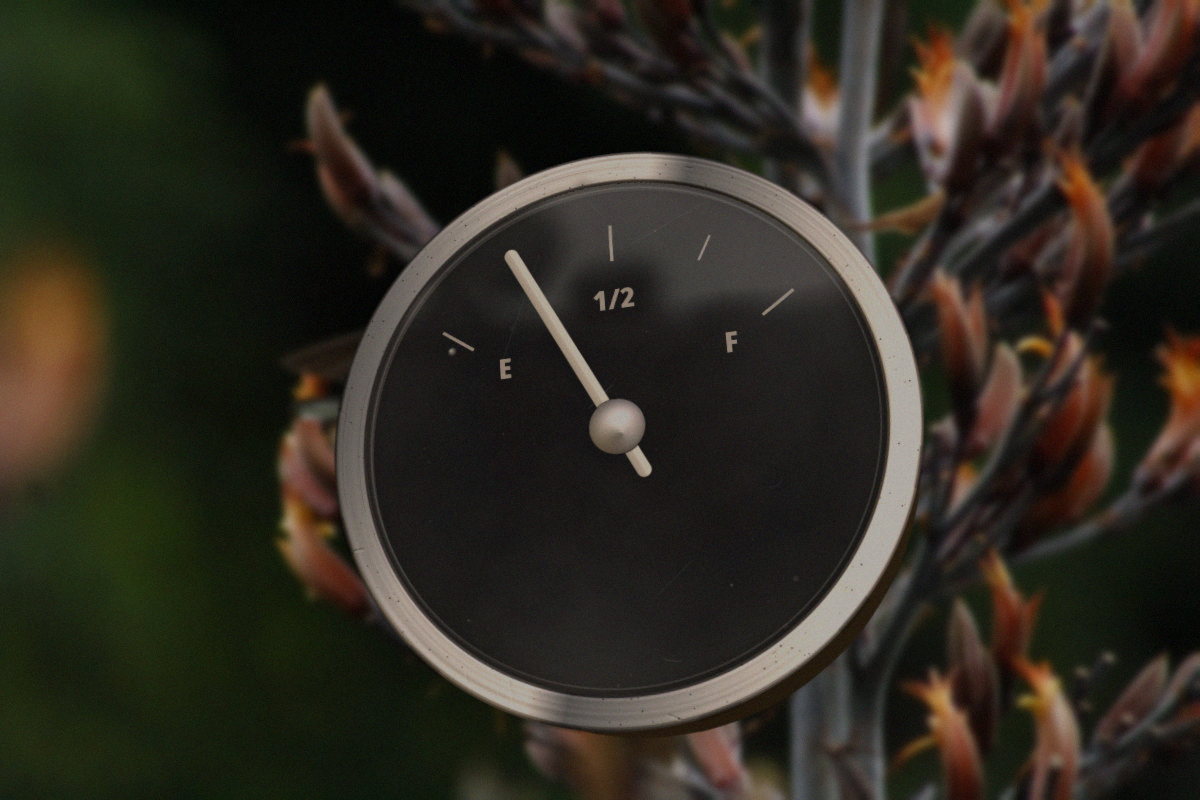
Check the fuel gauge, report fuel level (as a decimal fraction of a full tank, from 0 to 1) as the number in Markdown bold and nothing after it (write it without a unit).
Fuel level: **0.25**
